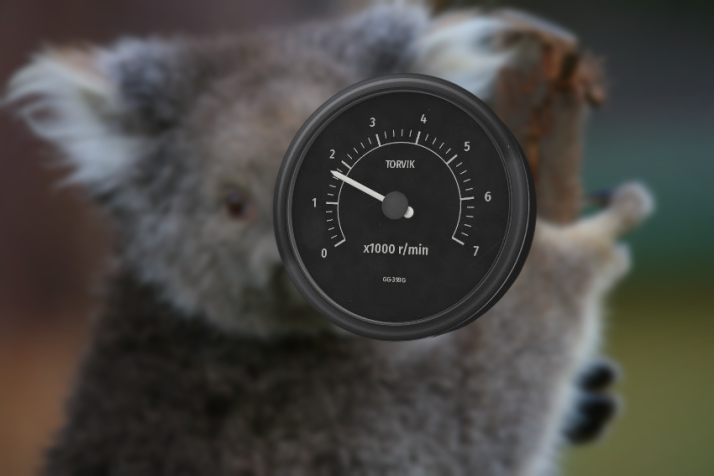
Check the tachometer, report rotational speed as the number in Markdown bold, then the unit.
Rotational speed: **1700** rpm
